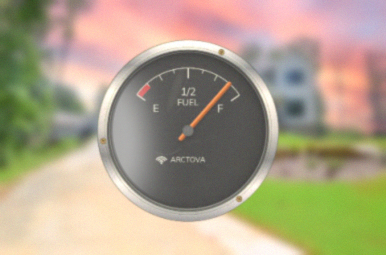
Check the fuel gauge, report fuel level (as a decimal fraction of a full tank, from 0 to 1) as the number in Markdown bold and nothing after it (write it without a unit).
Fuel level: **0.875**
